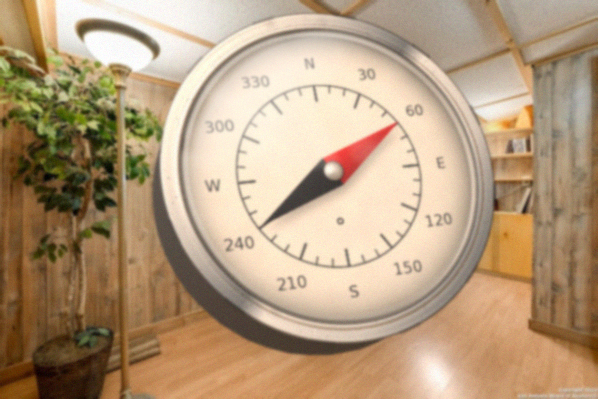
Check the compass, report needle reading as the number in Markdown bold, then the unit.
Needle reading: **60** °
